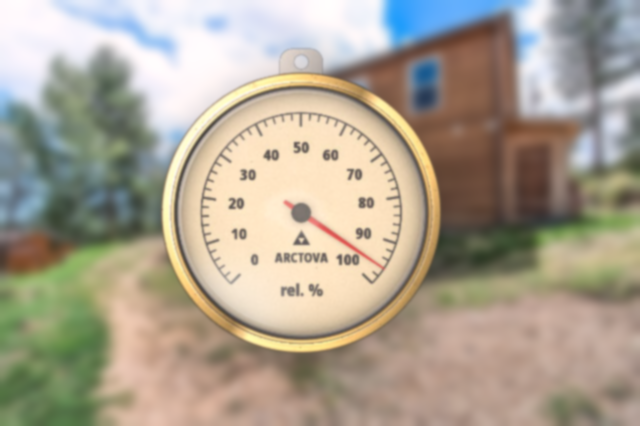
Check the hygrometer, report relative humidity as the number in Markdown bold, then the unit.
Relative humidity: **96** %
